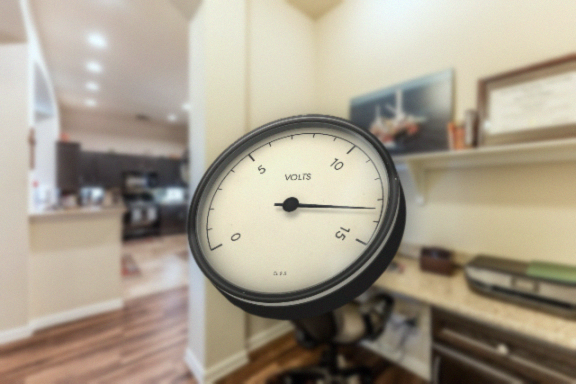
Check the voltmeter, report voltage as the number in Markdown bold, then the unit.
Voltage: **13.5** V
